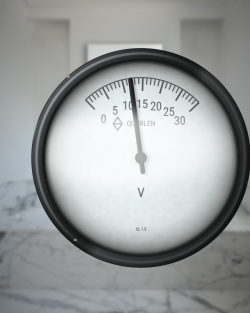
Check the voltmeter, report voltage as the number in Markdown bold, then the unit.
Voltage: **12** V
